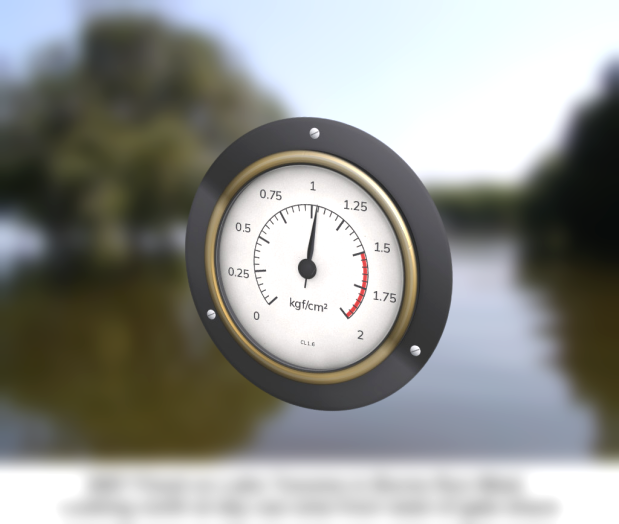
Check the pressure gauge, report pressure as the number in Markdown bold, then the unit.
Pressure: **1.05** kg/cm²
